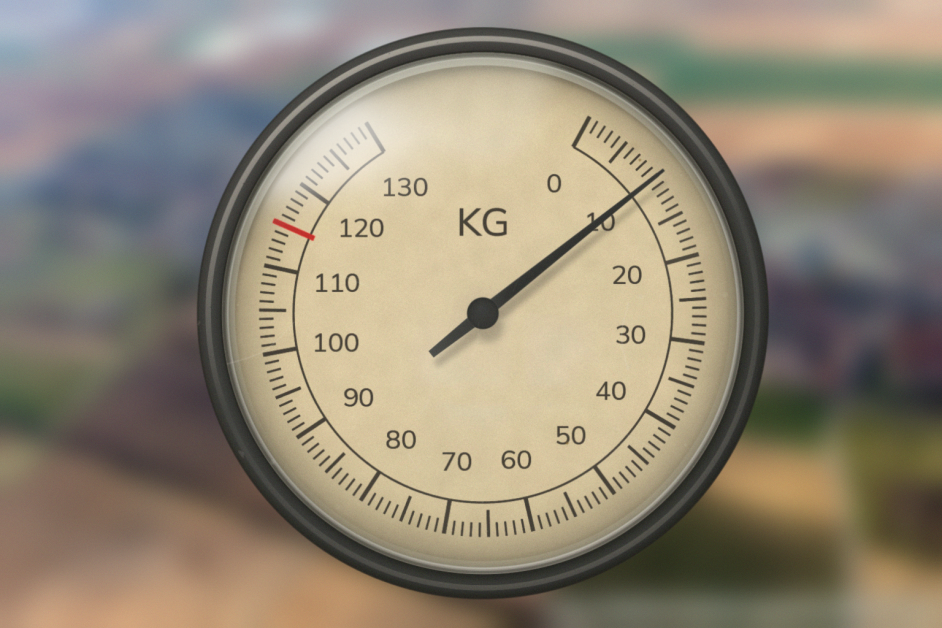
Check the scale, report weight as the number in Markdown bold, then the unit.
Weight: **10** kg
